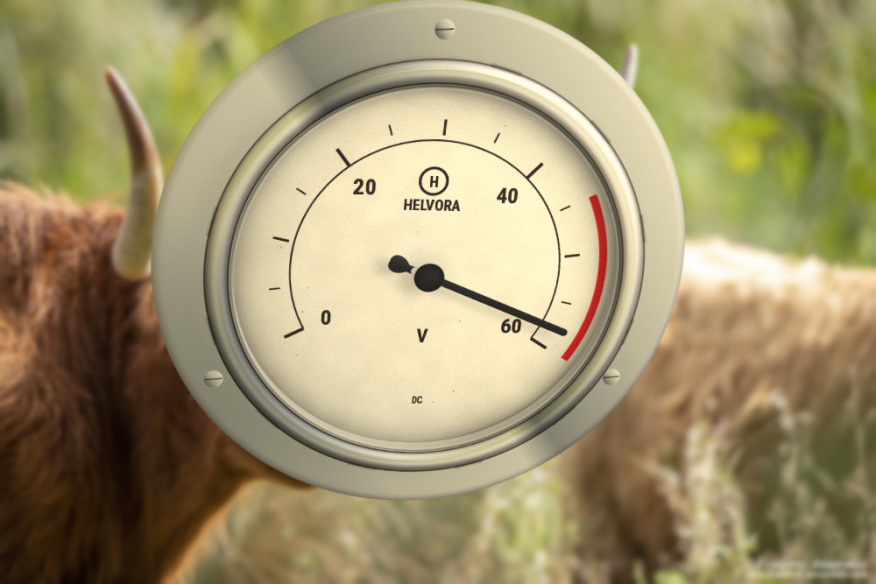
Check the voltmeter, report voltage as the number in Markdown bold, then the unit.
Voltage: **57.5** V
